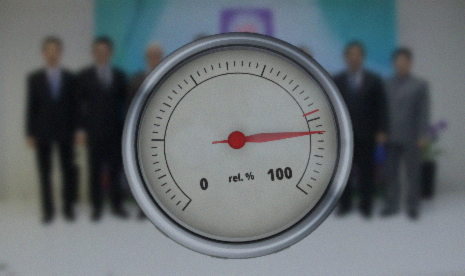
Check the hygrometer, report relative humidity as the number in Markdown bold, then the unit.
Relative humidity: **84** %
